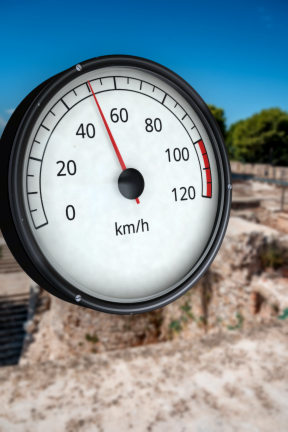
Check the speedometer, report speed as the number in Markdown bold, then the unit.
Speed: **50** km/h
